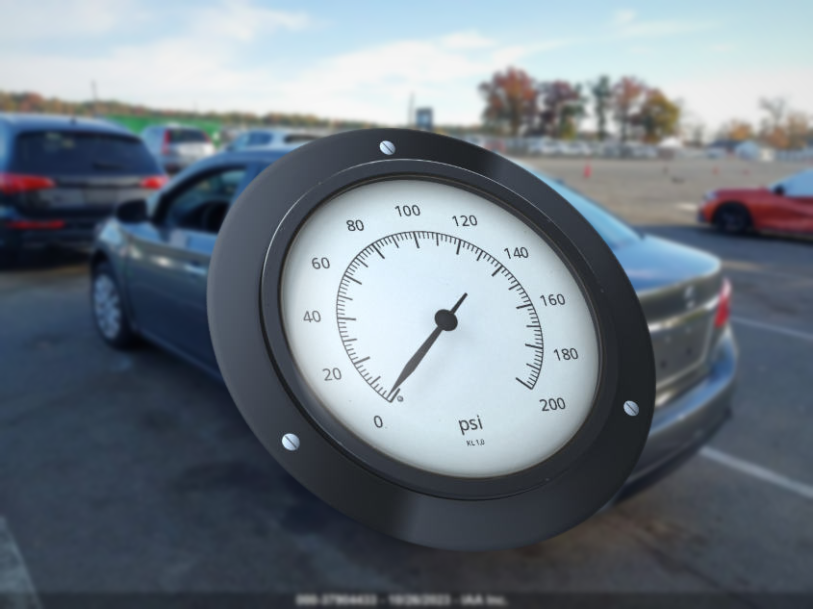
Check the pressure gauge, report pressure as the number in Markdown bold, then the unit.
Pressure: **2** psi
